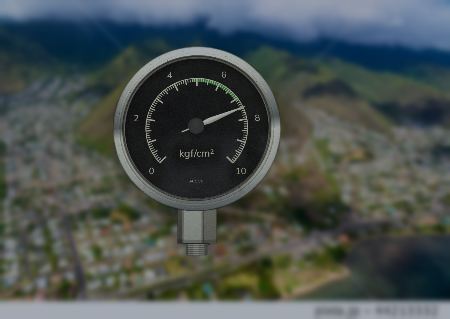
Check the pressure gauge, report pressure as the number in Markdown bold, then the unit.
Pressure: **7.5** kg/cm²
